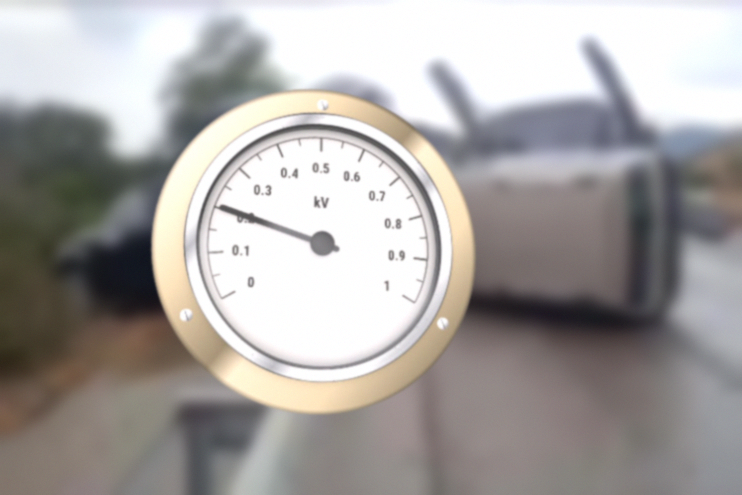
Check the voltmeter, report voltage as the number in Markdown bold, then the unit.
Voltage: **0.2** kV
